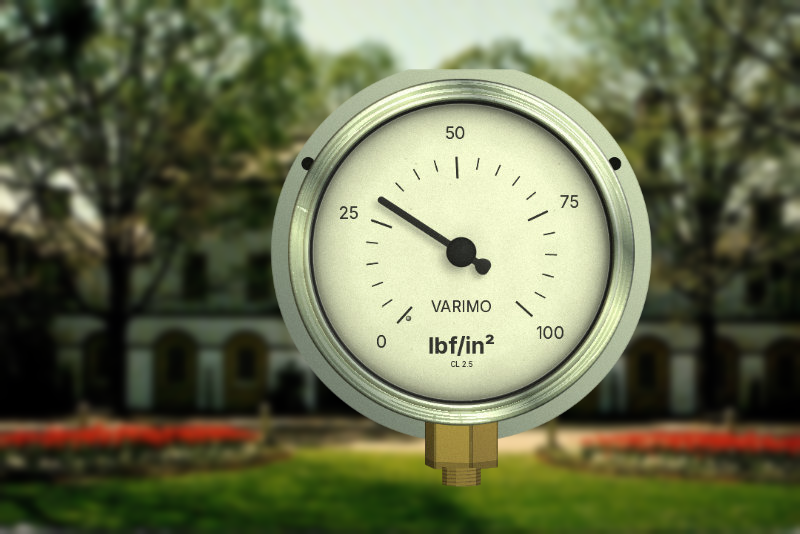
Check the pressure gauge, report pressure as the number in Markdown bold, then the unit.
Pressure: **30** psi
